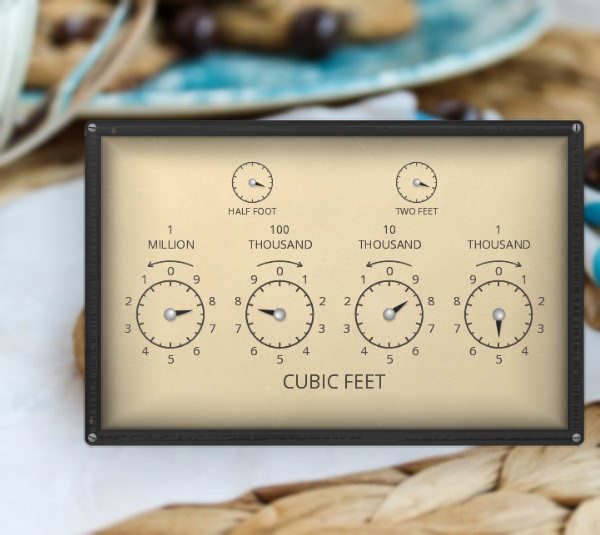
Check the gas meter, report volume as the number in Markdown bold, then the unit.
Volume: **778500** ft³
